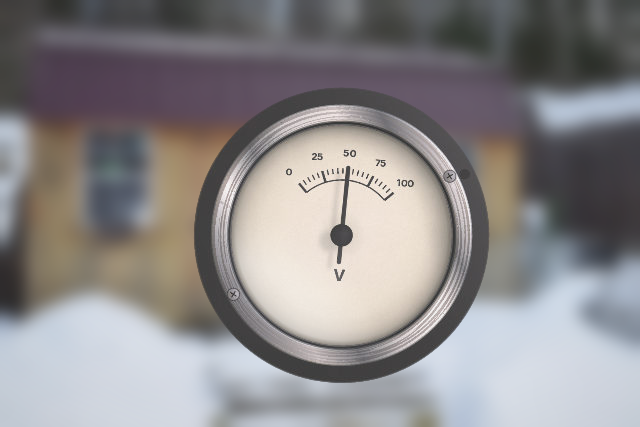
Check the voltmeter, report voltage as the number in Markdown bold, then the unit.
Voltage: **50** V
